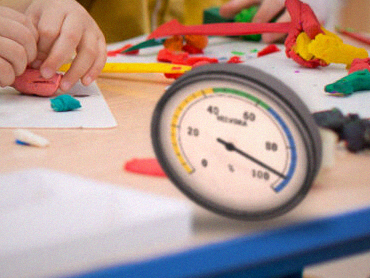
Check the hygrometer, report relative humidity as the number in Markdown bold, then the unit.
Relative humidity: **92** %
